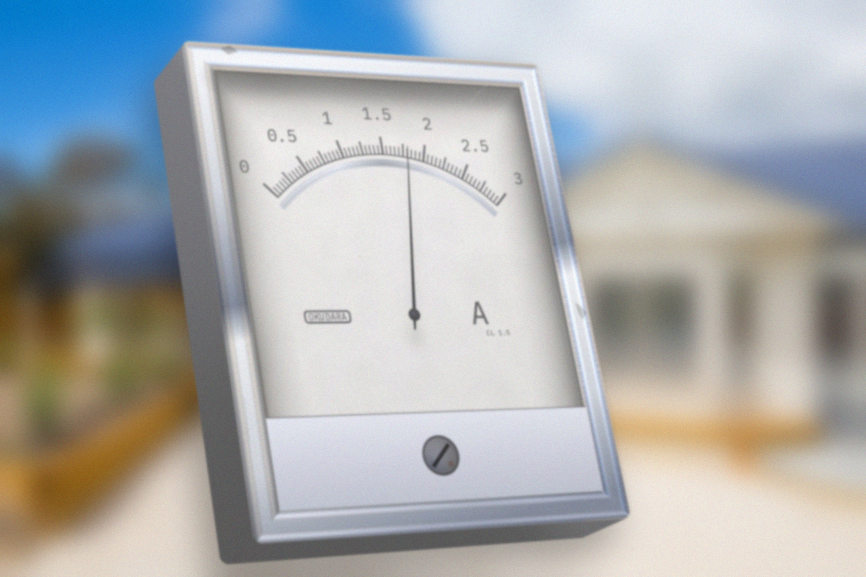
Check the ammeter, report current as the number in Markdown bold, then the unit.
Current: **1.75** A
